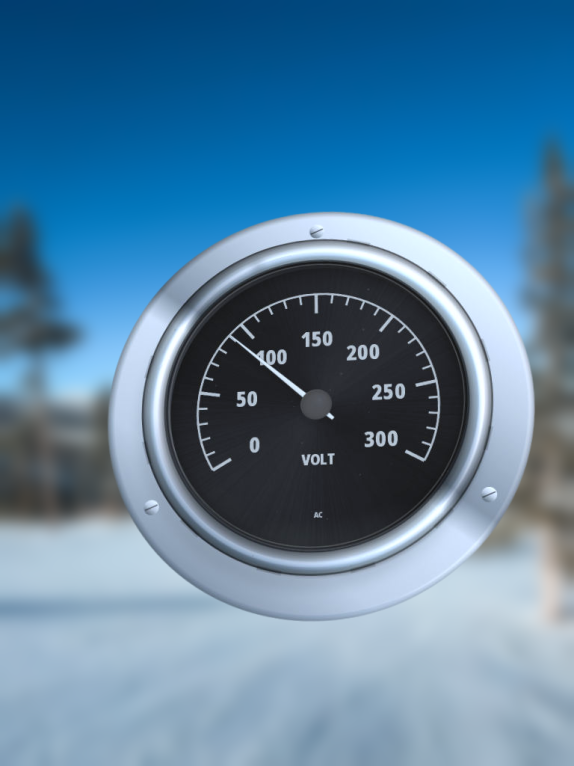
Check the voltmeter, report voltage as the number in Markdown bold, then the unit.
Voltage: **90** V
